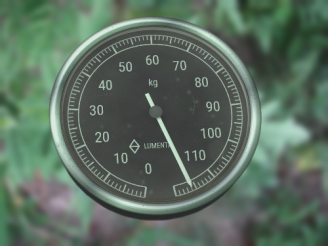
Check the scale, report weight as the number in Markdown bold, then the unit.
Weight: **116** kg
